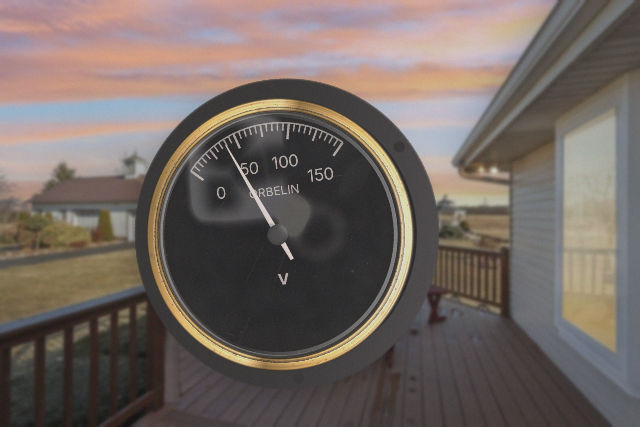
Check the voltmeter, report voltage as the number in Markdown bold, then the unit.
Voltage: **40** V
